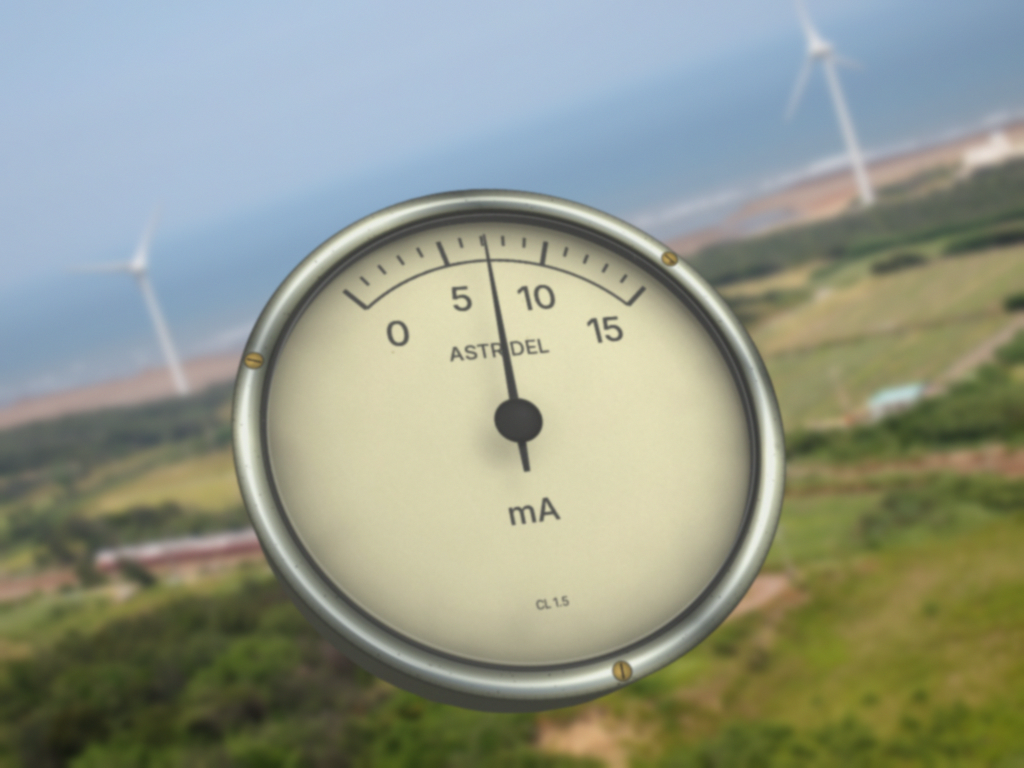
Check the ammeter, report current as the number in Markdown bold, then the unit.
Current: **7** mA
